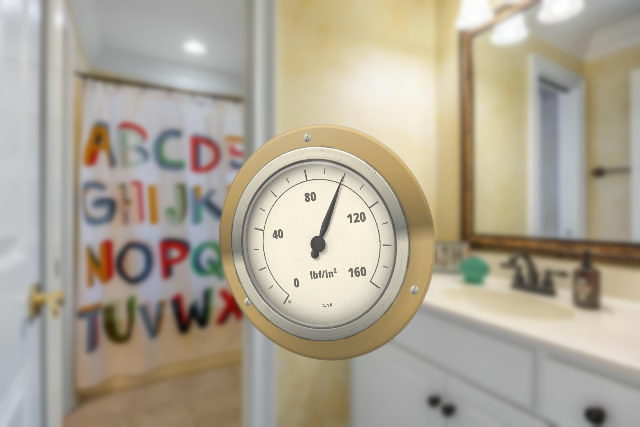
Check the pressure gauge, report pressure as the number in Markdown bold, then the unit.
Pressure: **100** psi
